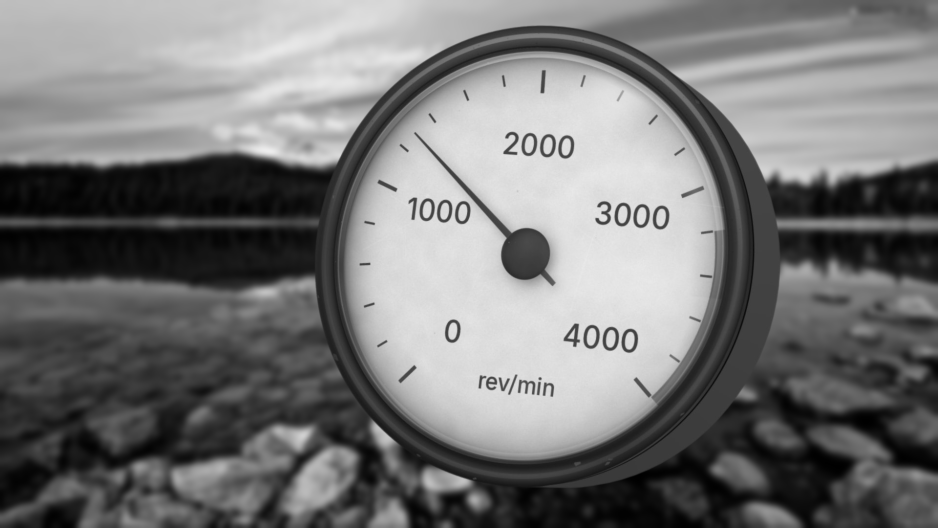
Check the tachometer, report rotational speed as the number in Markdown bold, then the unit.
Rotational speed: **1300** rpm
